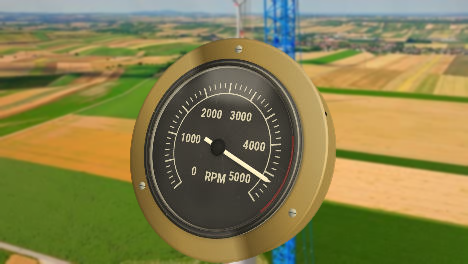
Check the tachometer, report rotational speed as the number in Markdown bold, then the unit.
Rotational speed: **4600** rpm
